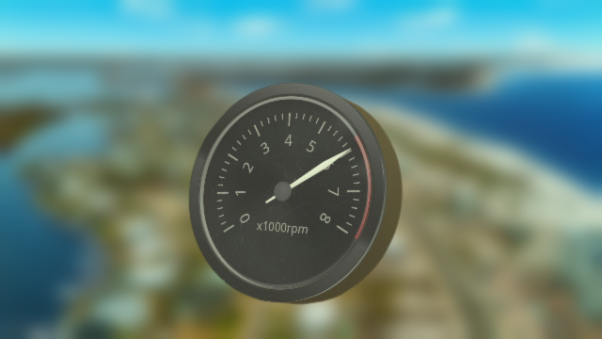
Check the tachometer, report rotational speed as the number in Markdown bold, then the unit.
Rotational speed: **6000** rpm
